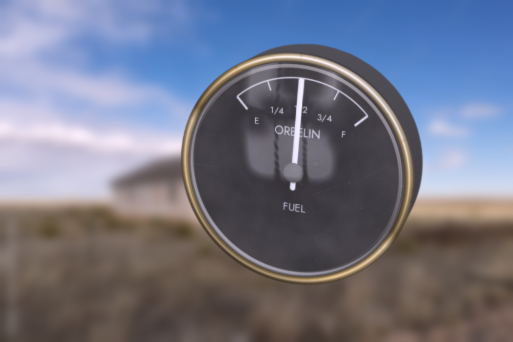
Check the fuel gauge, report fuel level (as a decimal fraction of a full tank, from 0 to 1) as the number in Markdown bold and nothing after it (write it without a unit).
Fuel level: **0.5**
